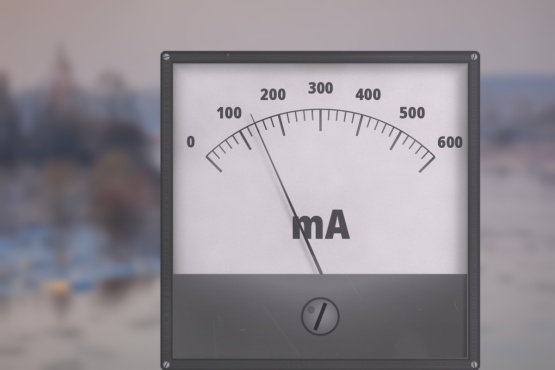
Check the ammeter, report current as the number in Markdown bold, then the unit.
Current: **140** mA
